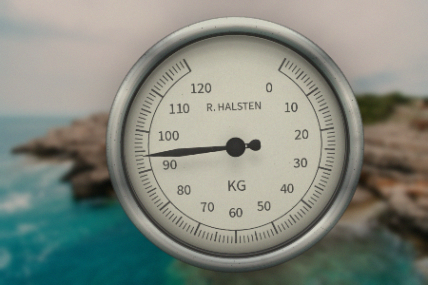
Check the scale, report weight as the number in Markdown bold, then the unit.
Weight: **94** kg
